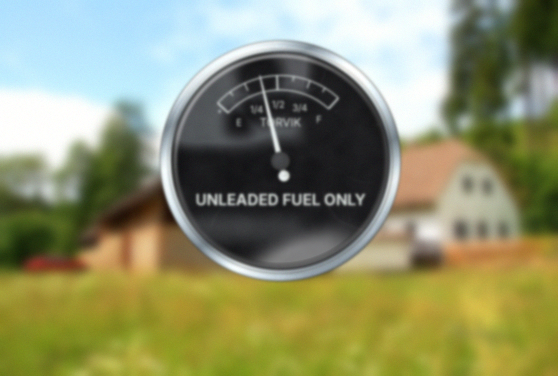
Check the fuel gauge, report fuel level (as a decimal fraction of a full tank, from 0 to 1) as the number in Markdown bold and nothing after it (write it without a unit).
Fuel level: **0.375**
